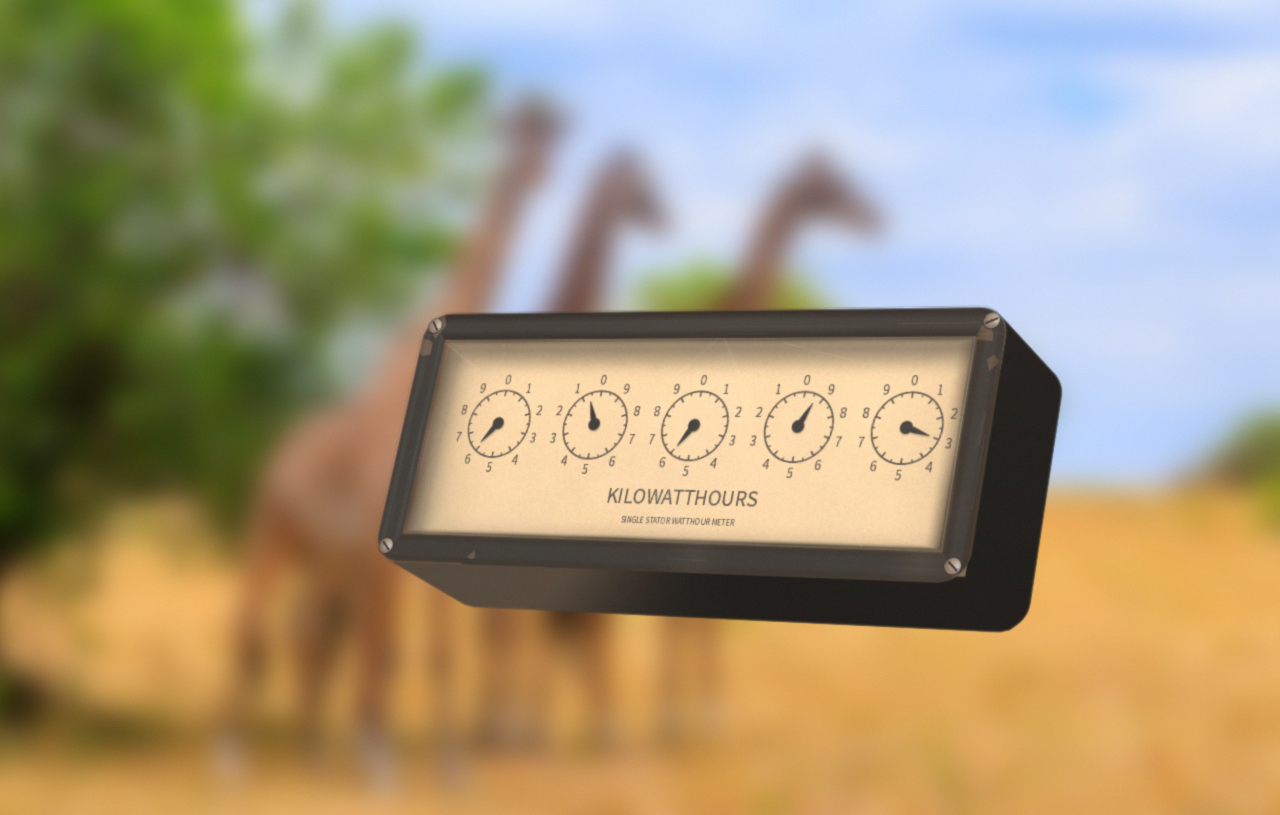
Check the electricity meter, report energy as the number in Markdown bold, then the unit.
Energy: **60593** kWh
